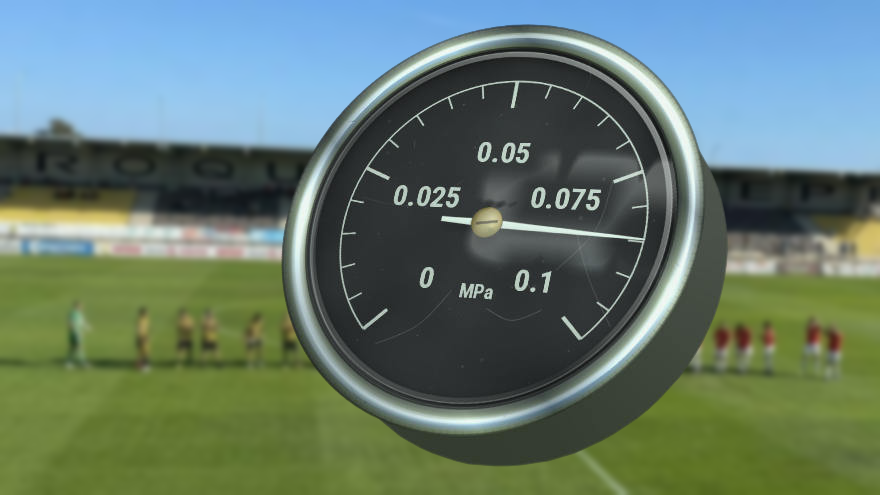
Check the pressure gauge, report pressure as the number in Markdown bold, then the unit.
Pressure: **0.085** MPa
